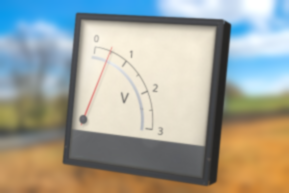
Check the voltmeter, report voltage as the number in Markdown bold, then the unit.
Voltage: **0.5** V
